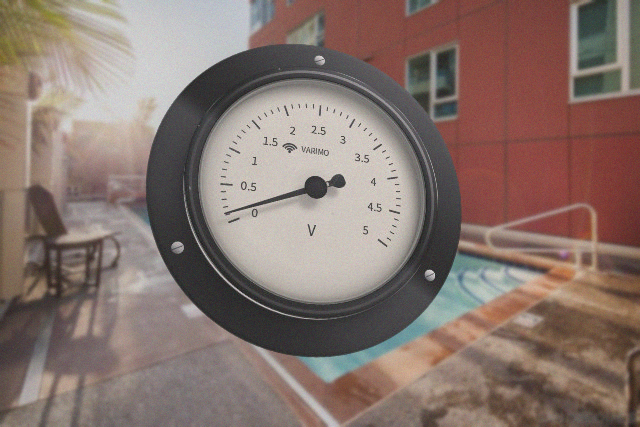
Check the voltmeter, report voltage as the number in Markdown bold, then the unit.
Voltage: **0.1** V
